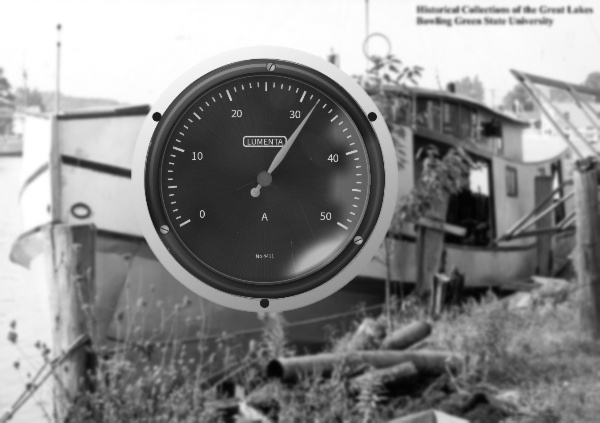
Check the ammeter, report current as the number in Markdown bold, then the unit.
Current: **32** A
